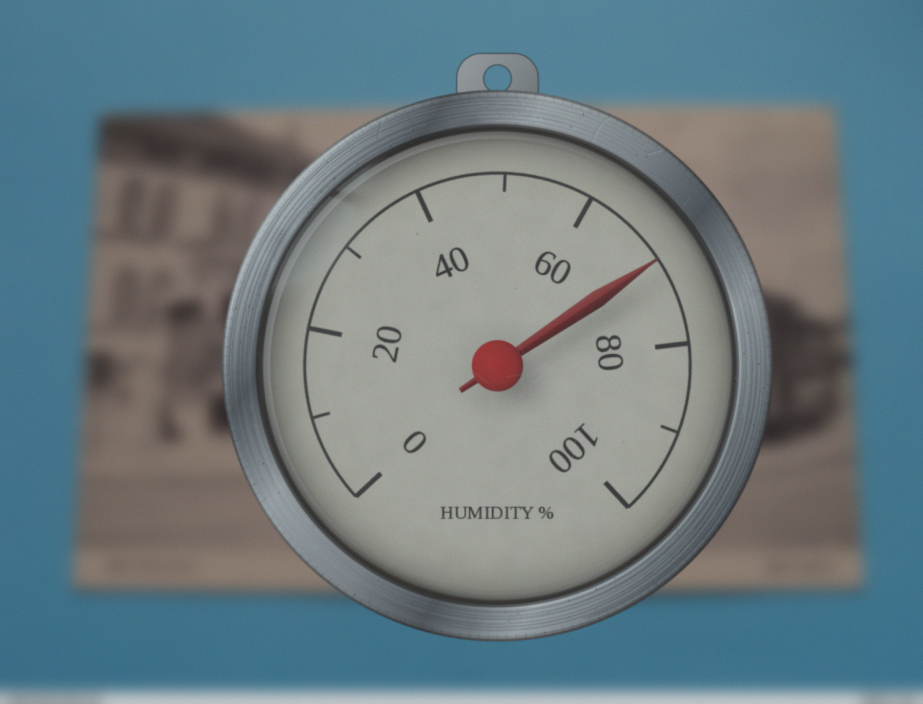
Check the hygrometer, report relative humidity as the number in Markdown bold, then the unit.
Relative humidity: **70** %
